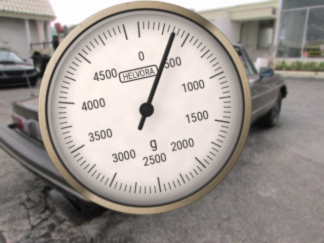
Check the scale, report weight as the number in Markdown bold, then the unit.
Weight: **350** g
